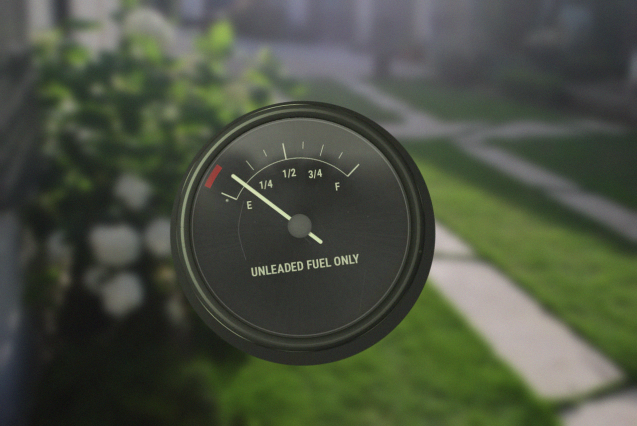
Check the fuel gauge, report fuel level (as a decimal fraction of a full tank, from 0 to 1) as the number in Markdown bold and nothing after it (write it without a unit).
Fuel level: **0.125**
